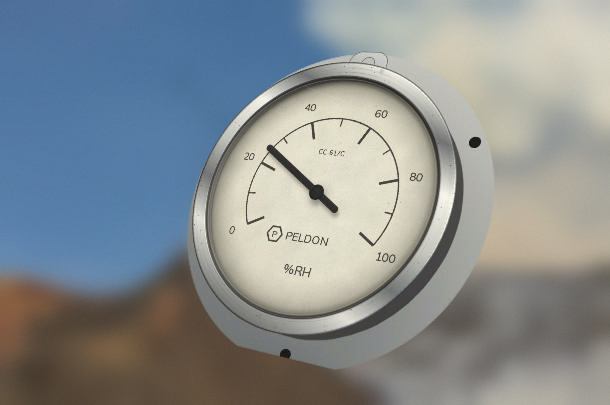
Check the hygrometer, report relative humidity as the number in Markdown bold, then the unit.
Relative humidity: **25** %
